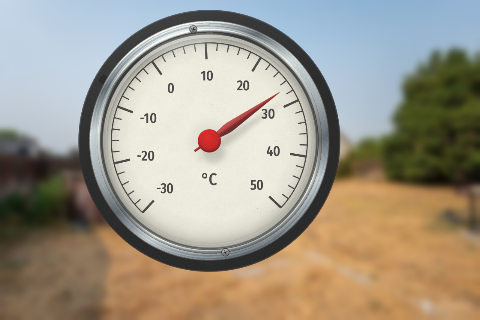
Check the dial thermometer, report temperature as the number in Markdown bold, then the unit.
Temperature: **27** °C
